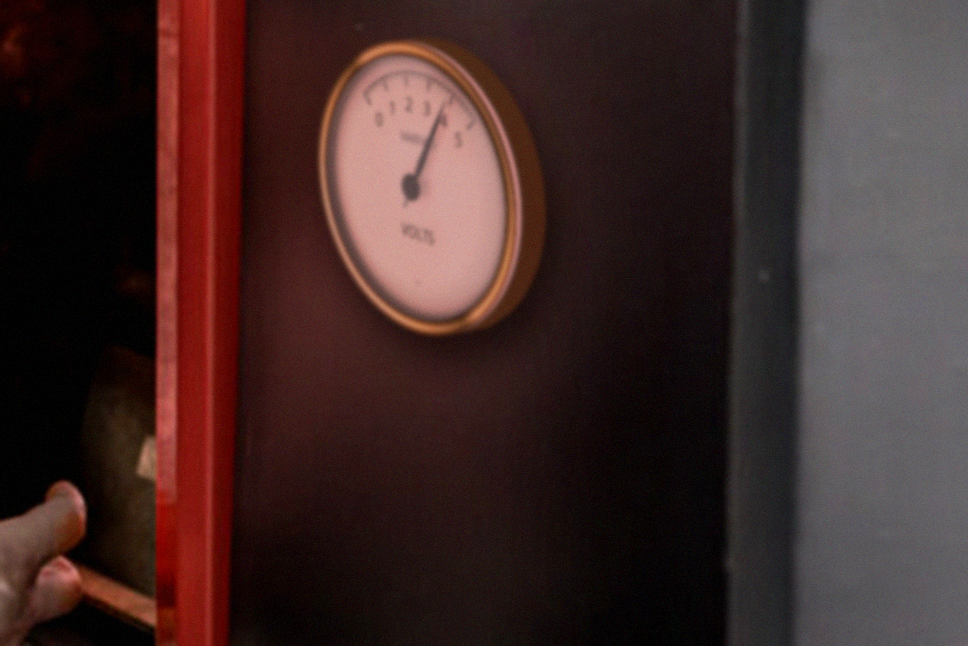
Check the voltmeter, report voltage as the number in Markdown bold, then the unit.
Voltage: **4** V
